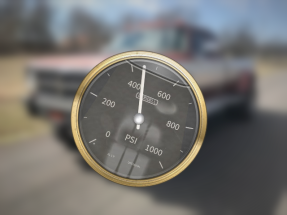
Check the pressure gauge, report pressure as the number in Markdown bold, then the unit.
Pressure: **450** psi
